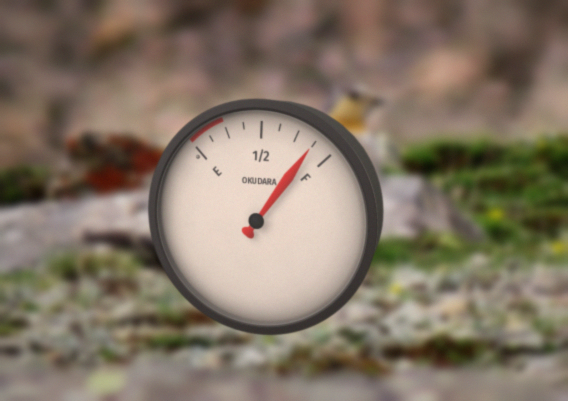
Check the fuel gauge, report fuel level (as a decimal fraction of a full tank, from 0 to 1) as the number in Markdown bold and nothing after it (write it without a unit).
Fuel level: **0.875**
